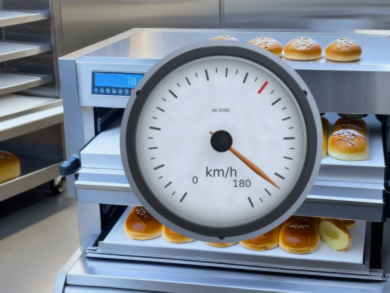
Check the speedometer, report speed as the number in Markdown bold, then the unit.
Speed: **165** km/h
